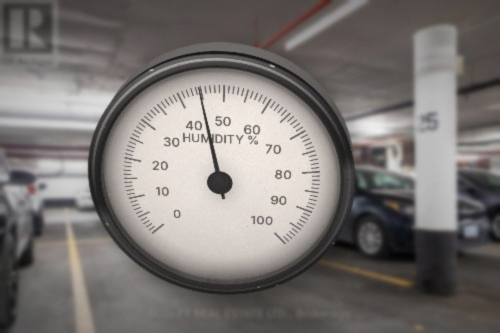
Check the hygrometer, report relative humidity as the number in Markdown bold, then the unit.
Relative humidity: **45** %
